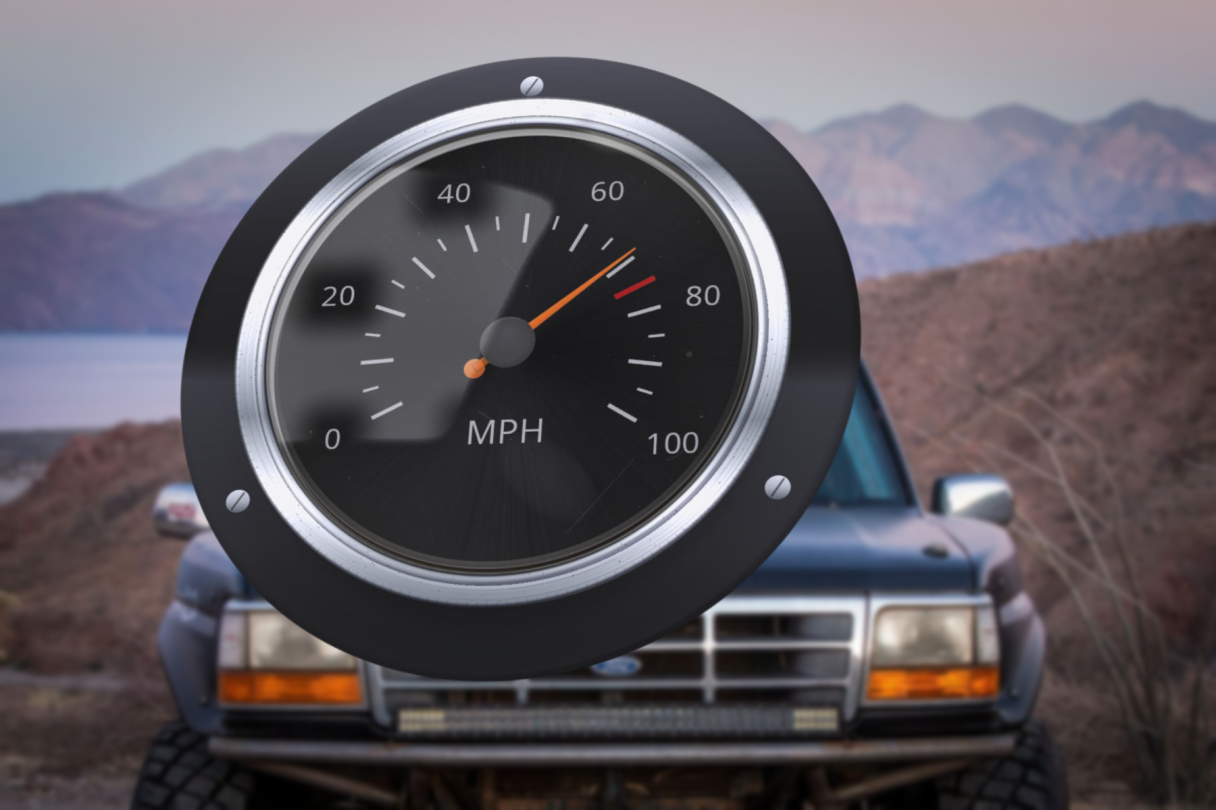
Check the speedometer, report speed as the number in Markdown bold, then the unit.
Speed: **70** mph
